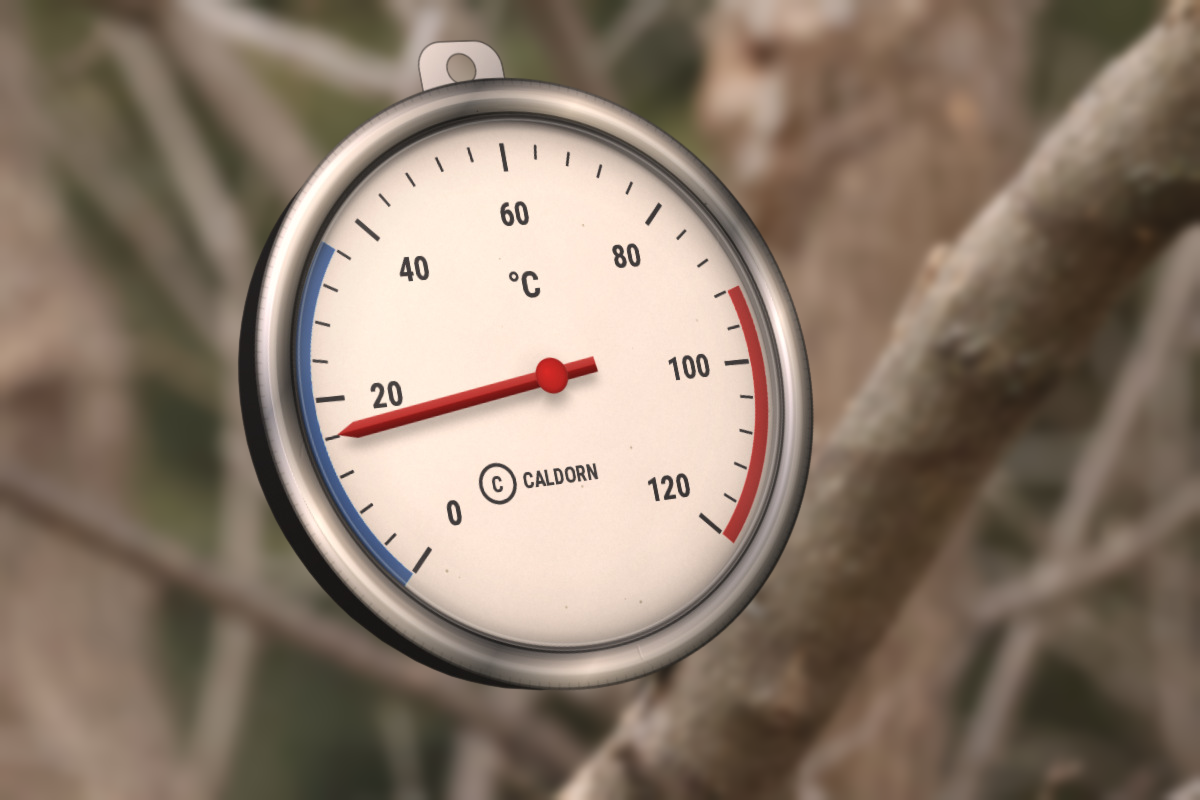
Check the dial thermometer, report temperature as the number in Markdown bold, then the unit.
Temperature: **16** °C
